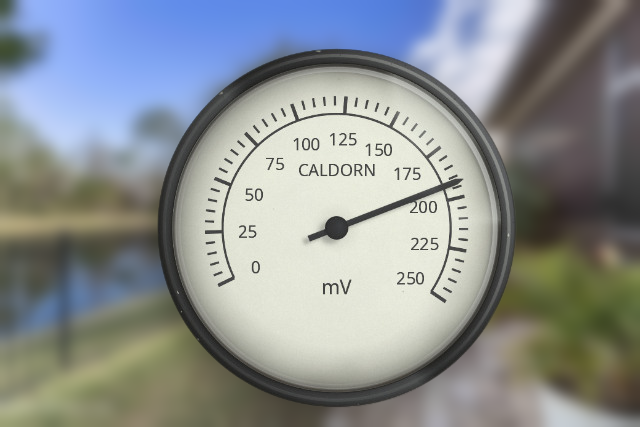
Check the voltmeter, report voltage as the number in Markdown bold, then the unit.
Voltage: **192.5** mV
